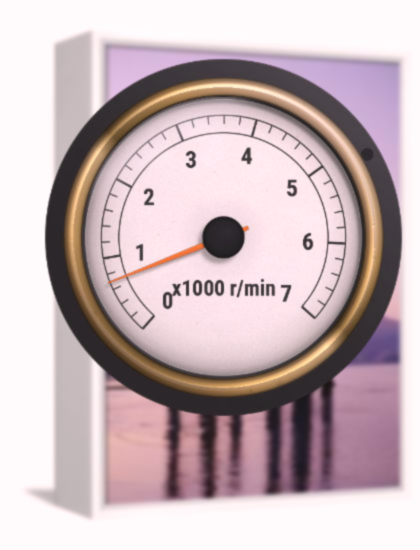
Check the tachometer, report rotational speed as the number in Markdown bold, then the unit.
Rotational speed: **700** rpm
